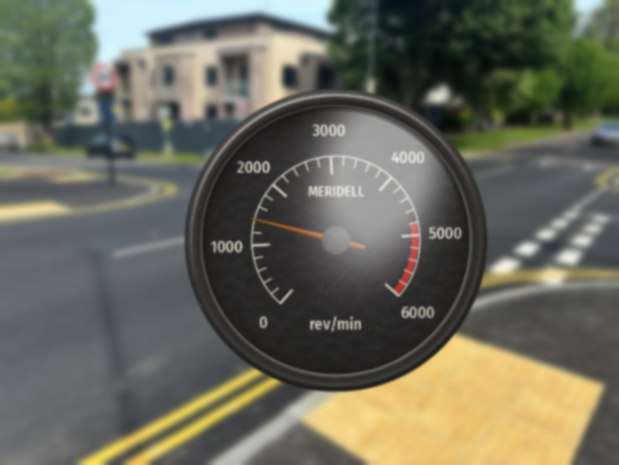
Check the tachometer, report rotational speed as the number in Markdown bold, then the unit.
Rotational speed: **1400** rpm
